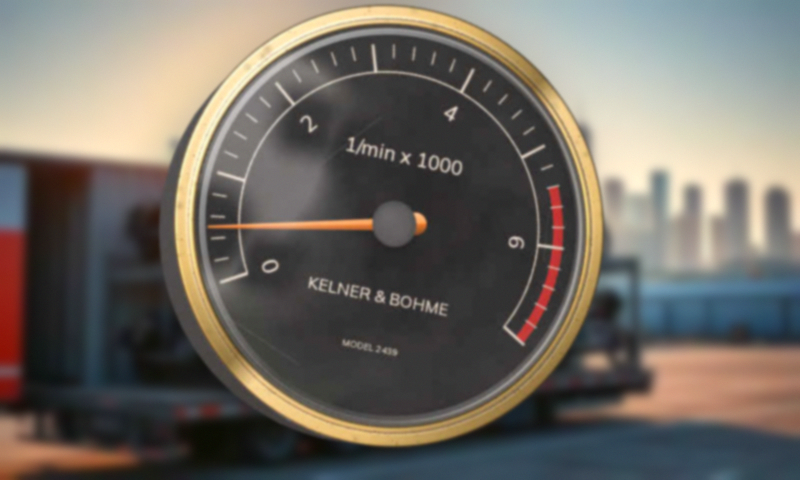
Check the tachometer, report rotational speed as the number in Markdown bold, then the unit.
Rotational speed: **500** rpm
